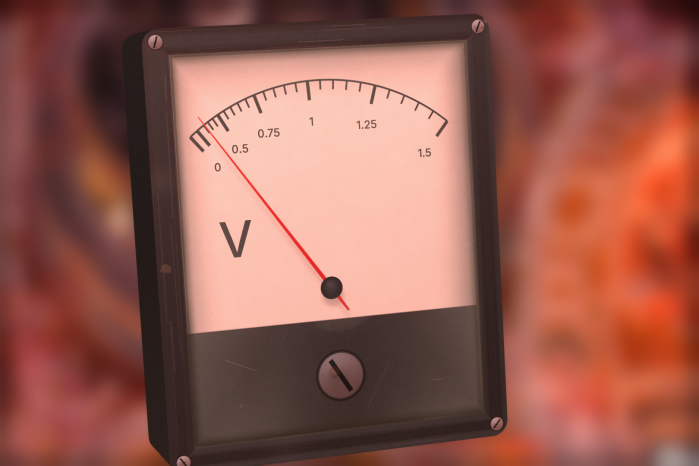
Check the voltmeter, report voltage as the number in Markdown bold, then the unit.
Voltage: **0.35** V
